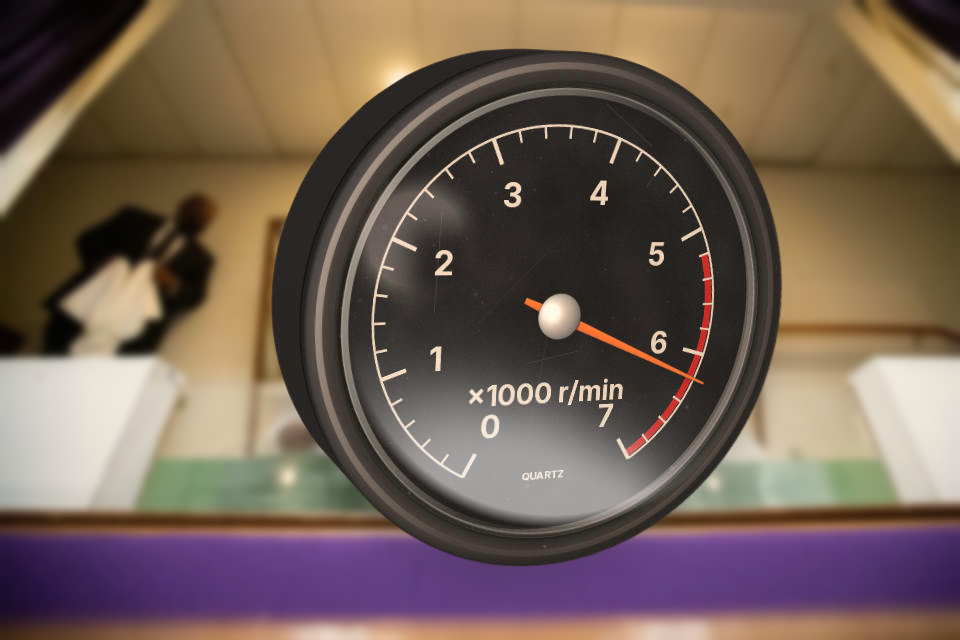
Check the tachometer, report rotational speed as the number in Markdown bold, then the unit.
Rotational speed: **6200** rpm
